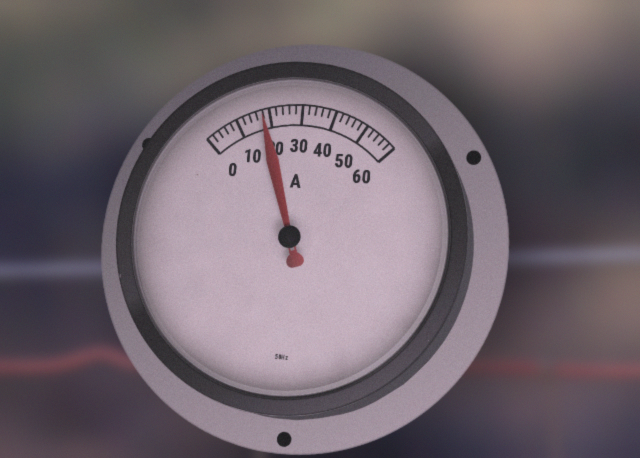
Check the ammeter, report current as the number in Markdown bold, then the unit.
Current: **18** A
